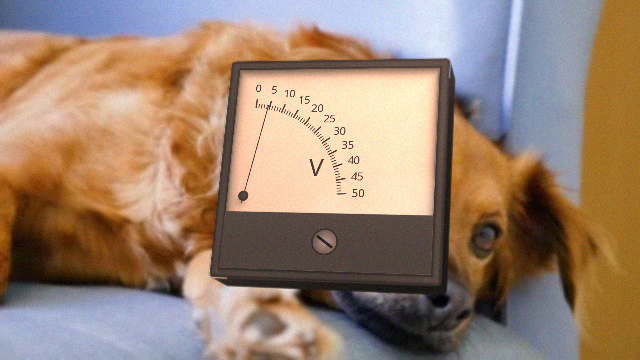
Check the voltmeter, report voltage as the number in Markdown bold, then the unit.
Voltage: **5** V
